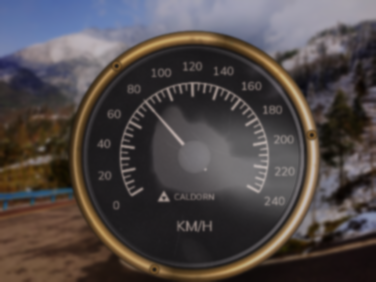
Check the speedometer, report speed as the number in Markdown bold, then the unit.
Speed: **80** km/h
